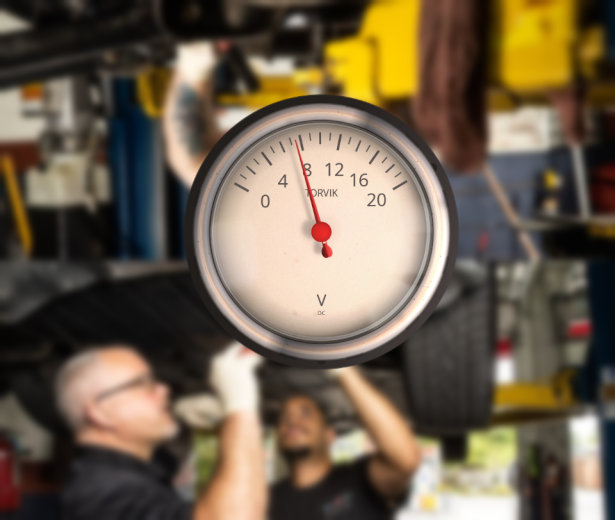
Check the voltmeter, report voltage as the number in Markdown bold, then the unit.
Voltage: **7.5** V
